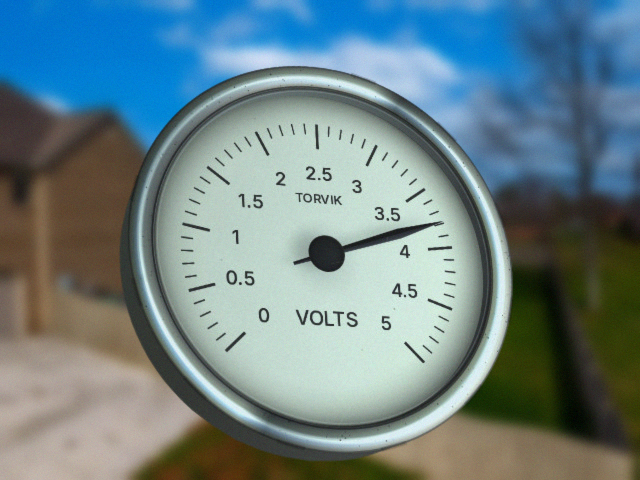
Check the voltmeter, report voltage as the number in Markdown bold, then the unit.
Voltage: **3.8** V
